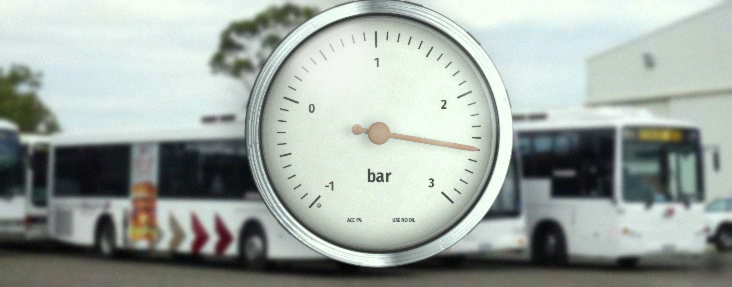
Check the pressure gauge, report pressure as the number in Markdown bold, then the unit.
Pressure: **2.5** bar
